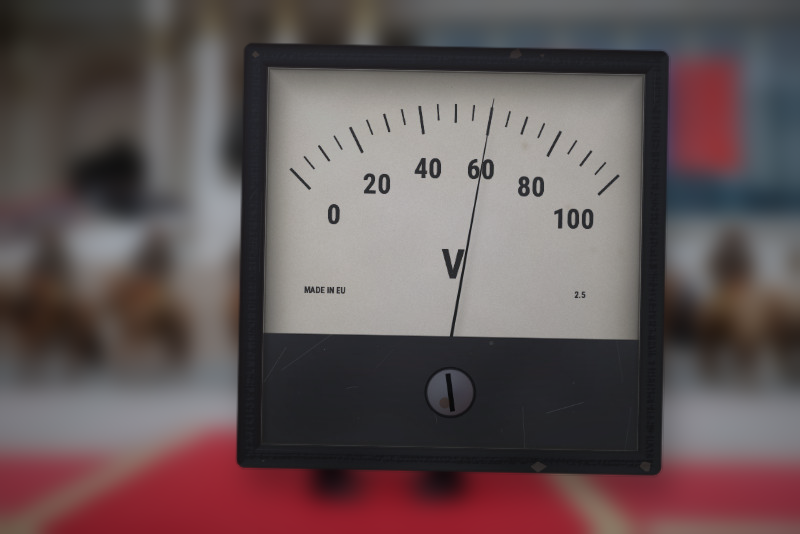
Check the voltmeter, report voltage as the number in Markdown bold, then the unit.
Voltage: **60** V
